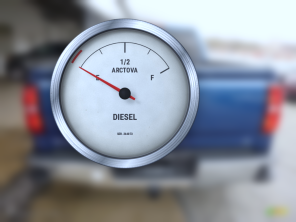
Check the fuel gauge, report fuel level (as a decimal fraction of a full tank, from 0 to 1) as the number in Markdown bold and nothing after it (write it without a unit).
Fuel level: **0**
